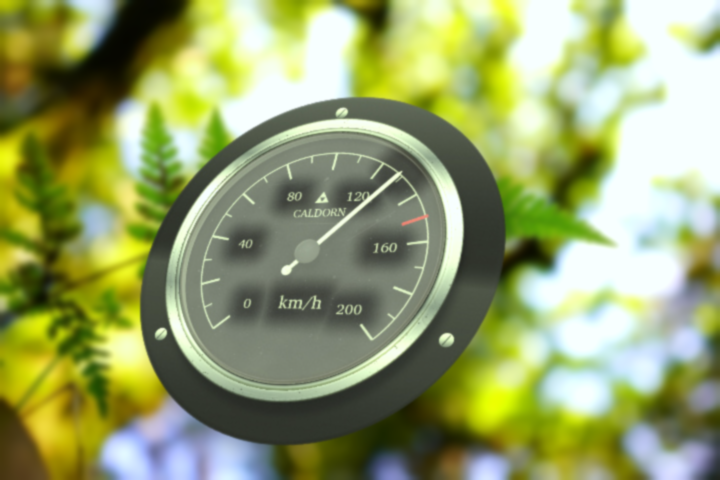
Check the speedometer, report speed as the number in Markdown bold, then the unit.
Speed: **130** km/h
